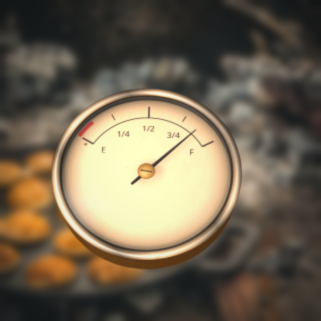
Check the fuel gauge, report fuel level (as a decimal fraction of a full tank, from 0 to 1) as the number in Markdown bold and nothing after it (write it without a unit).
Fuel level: **0.875**
